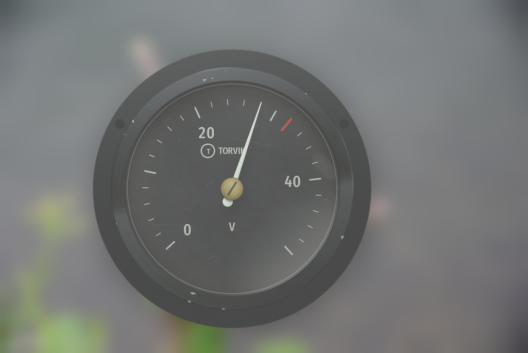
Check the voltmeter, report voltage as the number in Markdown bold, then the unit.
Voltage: **28** V
